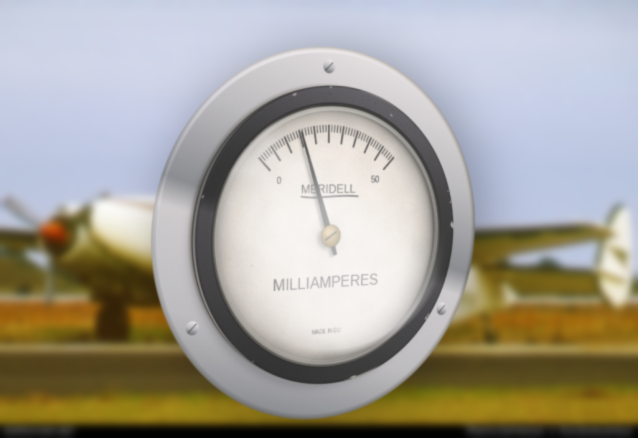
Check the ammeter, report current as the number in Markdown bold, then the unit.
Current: **15** mA
